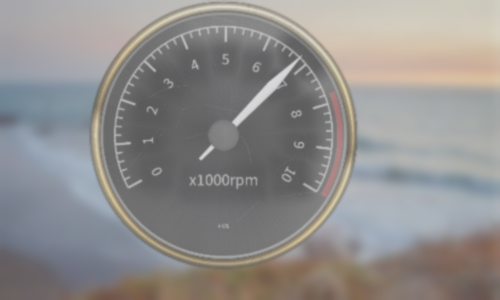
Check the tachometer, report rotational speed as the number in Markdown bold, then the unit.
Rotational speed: **6800** rpm
